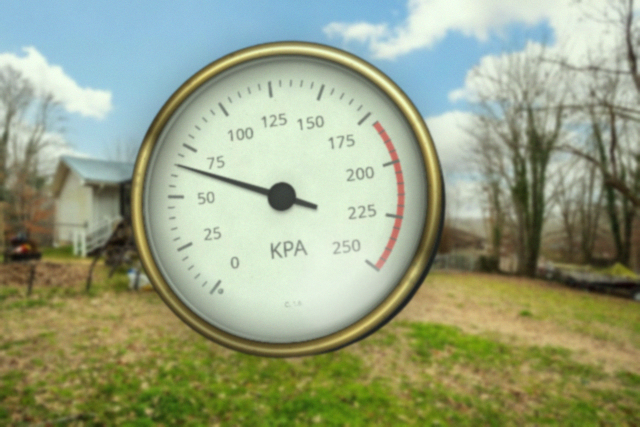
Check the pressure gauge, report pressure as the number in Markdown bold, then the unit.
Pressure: **65** kPa
